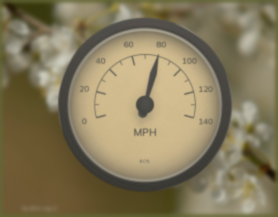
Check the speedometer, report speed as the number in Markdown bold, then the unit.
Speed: **80** mph
